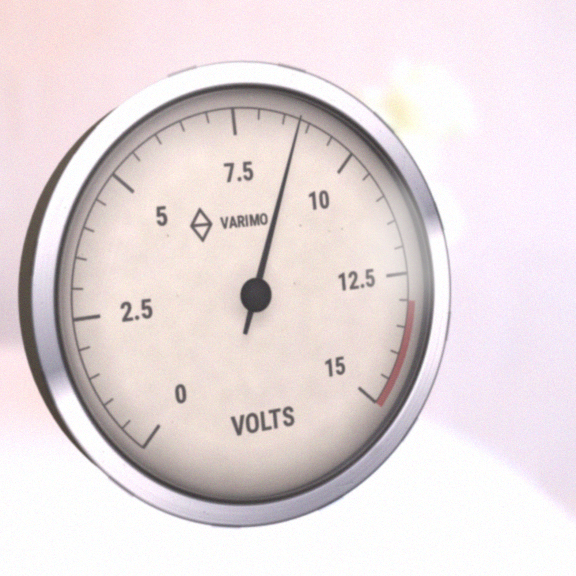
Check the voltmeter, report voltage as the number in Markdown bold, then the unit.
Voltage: **8.75** V
